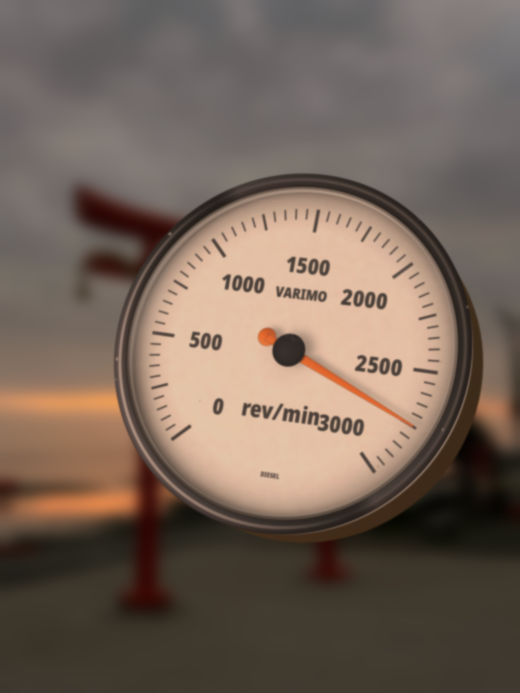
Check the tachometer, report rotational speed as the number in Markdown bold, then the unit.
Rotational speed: **2750** rpm
